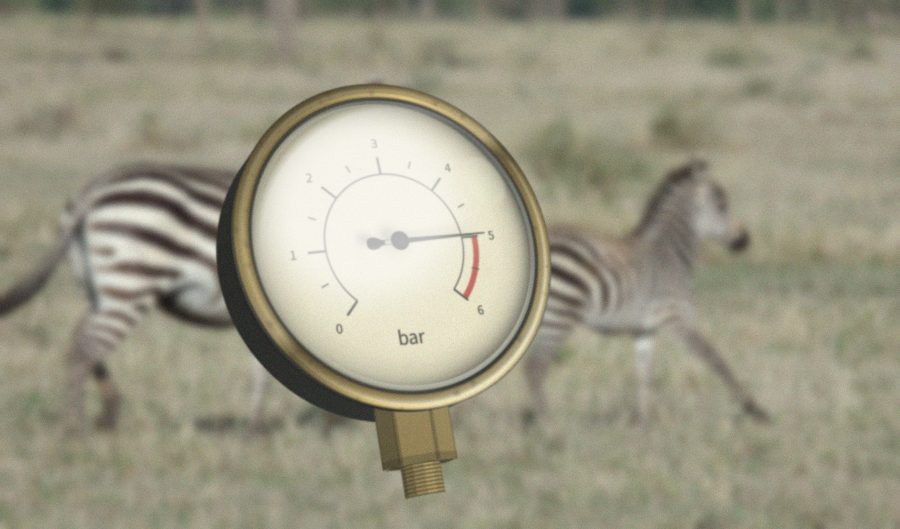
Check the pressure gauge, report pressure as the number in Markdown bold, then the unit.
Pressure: **5** bar
